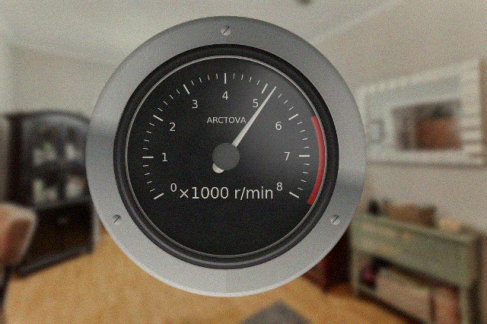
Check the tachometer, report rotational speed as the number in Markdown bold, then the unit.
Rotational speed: **5200** rpm
